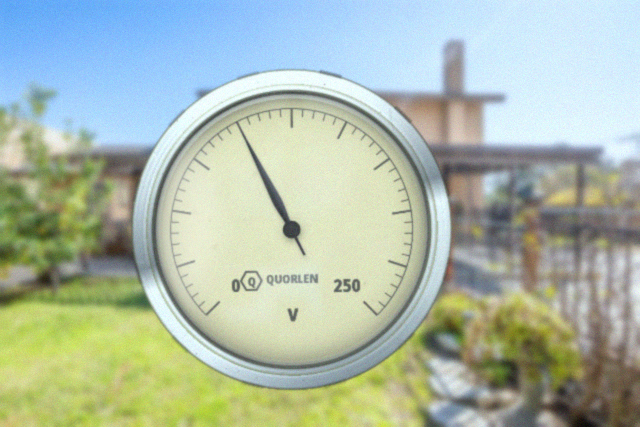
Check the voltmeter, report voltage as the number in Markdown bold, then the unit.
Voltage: **100** V
